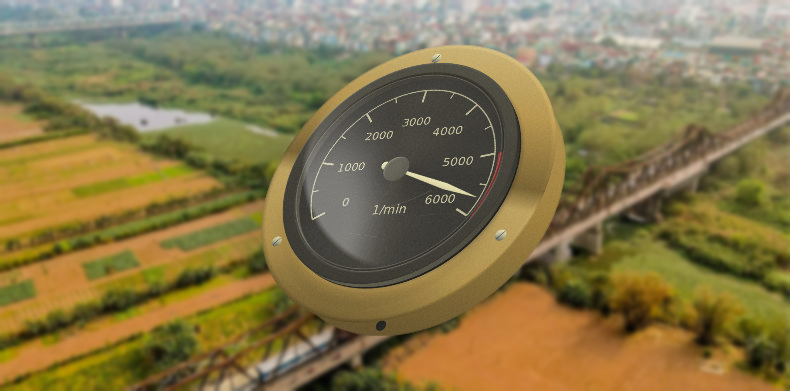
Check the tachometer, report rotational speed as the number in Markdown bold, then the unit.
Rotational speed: **5750** rpm
